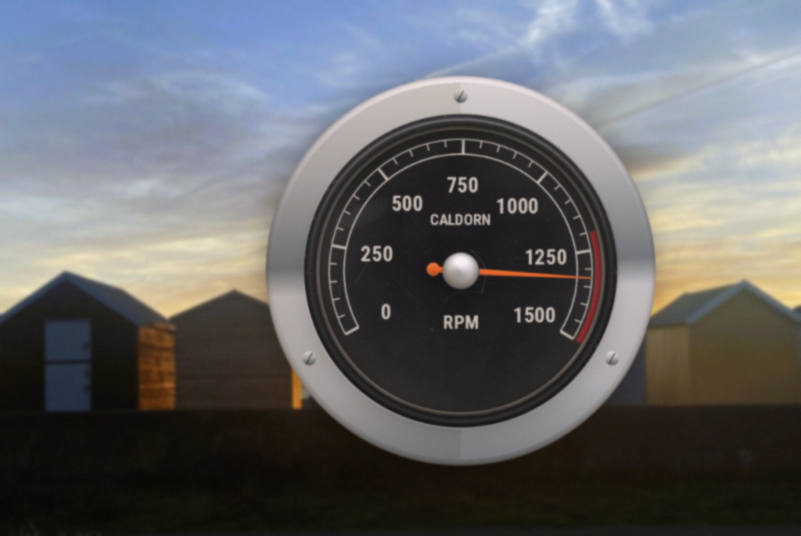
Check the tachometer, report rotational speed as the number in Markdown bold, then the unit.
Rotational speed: **1325** rpm
